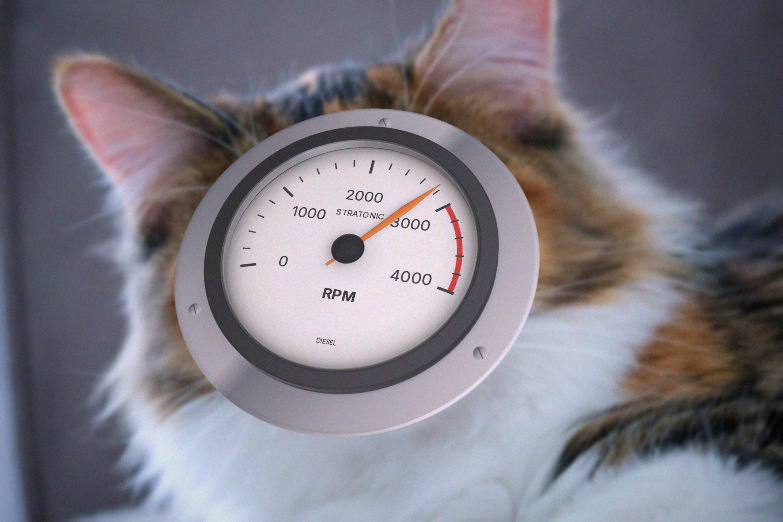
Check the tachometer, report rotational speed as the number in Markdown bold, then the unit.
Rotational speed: **2800** rpm
